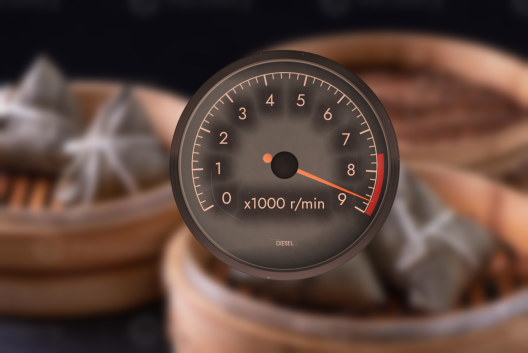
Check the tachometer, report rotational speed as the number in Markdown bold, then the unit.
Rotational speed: **8700** rpm
